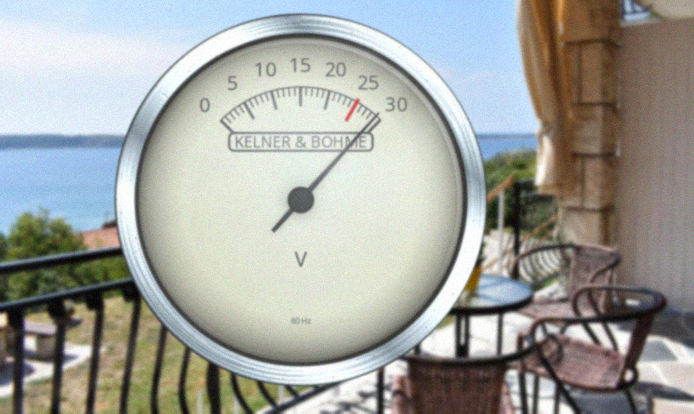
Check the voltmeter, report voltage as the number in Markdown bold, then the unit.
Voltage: **29** V
